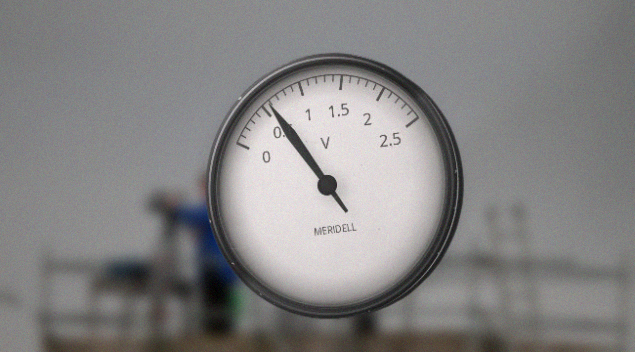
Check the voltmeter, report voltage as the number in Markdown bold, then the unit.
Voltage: **0.6** V
